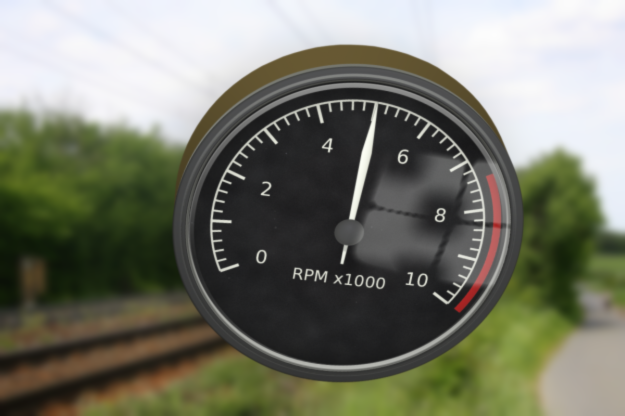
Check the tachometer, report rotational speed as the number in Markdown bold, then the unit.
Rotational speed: **5000** rpm
